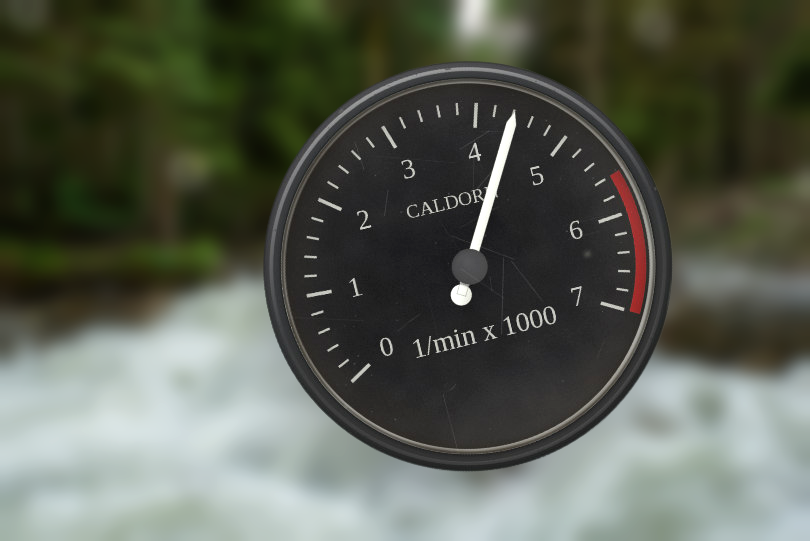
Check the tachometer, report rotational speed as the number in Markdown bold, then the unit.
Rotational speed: **4400** rpm
